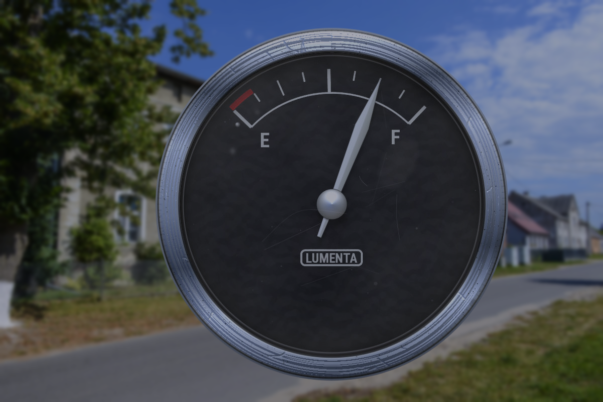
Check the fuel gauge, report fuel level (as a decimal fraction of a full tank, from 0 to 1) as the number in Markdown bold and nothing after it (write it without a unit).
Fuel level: **0.75**
